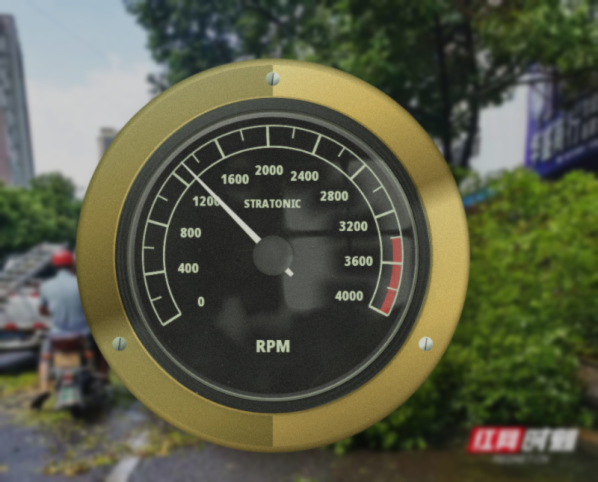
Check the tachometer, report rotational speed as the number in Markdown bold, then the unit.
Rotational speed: **1300** rpm
